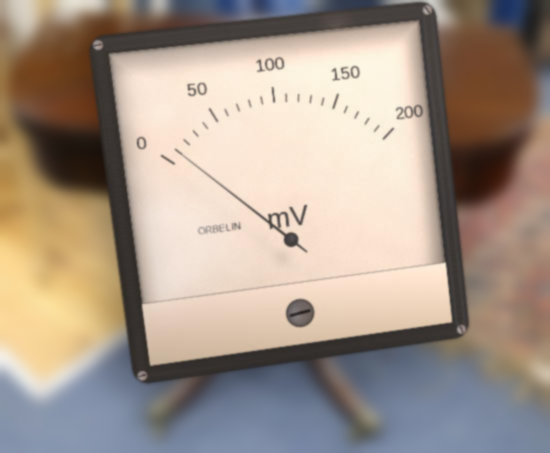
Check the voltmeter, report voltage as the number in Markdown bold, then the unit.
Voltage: **10** mV
